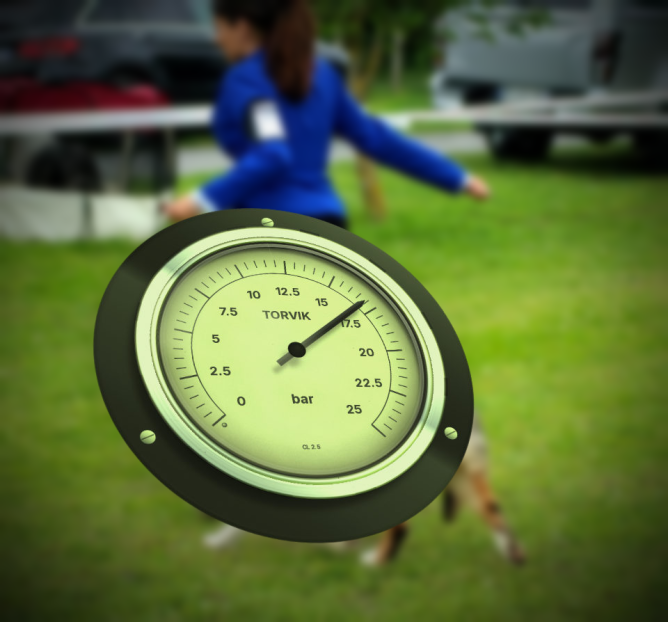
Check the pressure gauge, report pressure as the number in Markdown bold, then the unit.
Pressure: **17** bar
